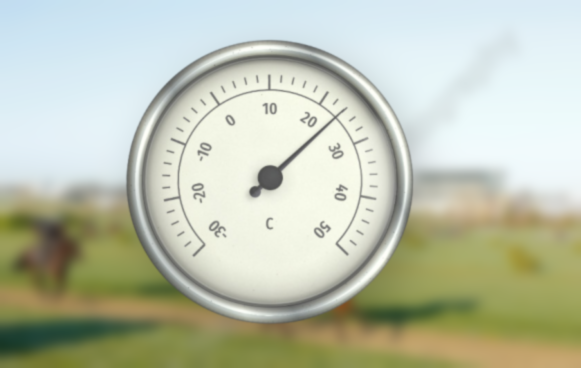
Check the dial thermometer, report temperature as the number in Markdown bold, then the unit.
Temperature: **24** °C
